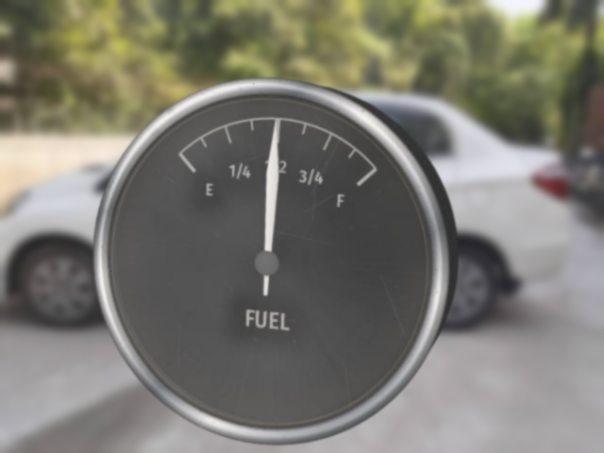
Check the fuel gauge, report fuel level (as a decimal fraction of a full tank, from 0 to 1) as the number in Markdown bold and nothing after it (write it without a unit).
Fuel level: **0.5**
